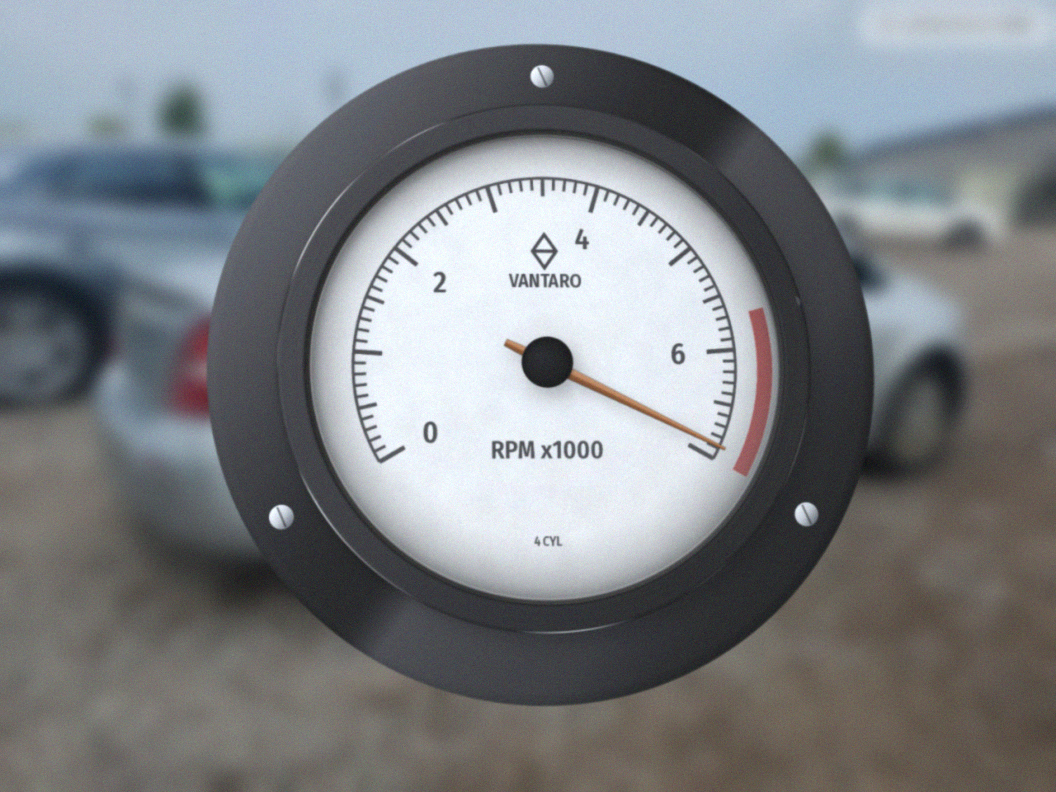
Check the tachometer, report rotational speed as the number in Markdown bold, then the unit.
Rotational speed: **6900** rpm
